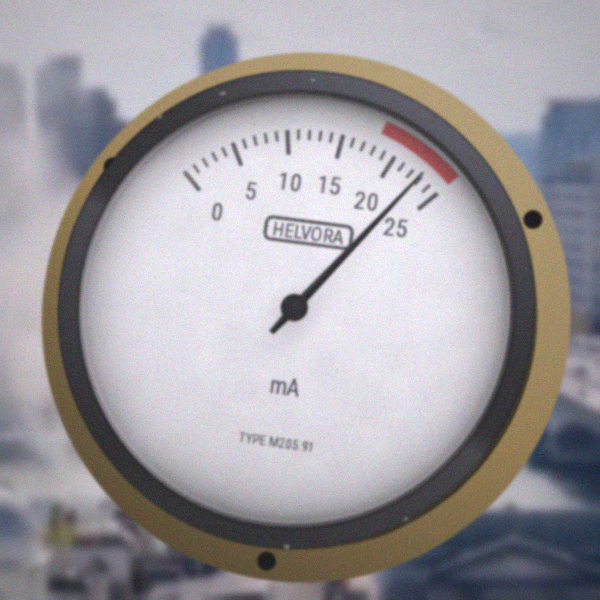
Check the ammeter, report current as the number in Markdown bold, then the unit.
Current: **23** mA
